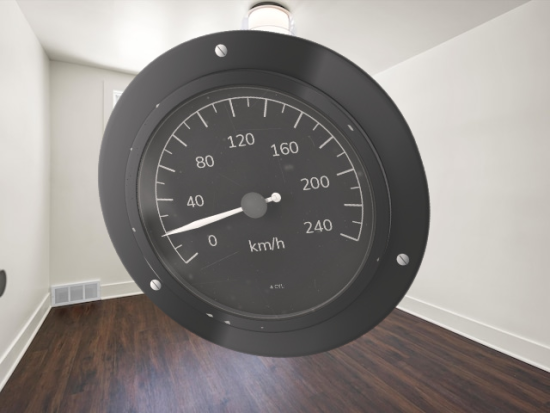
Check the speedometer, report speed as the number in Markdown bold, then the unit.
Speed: **20** km/h
